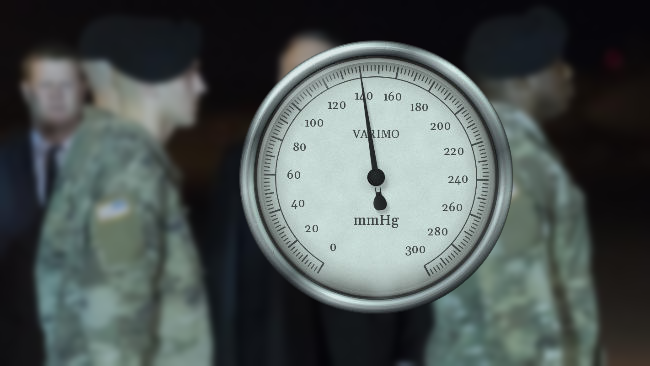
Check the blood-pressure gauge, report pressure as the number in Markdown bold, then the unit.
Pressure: **140** mmHg
